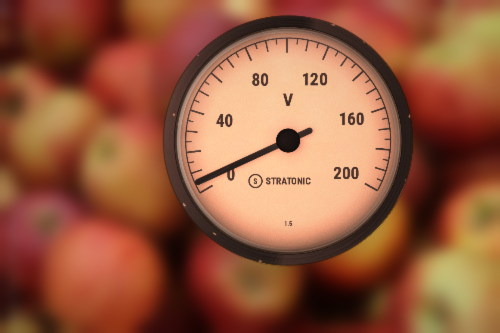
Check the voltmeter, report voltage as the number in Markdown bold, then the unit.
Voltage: **5** V
